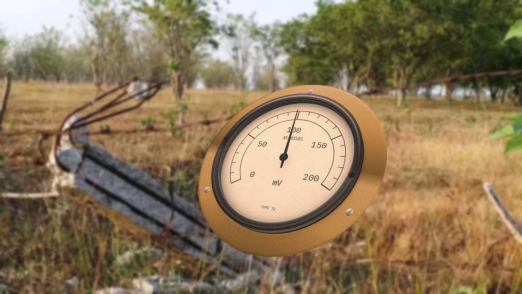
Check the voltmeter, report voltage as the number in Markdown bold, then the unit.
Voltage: **100** mV
